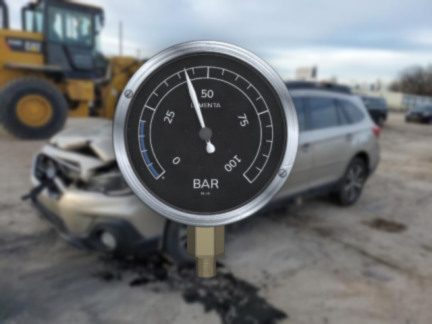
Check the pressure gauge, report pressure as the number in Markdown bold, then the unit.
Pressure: **42.5** bar
